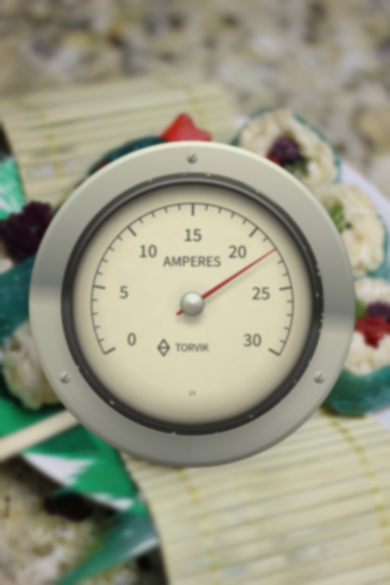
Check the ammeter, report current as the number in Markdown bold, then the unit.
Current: **22** A
